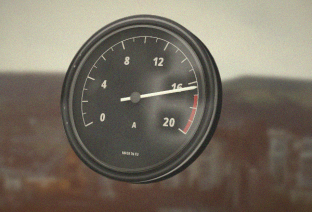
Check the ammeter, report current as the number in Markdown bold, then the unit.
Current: **16.5** A
